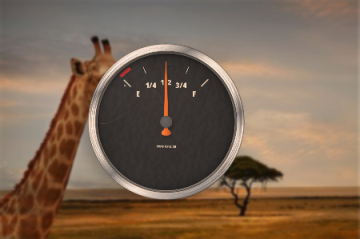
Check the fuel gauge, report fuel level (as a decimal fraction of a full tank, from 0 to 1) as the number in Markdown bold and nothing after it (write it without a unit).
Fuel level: **0.5**
